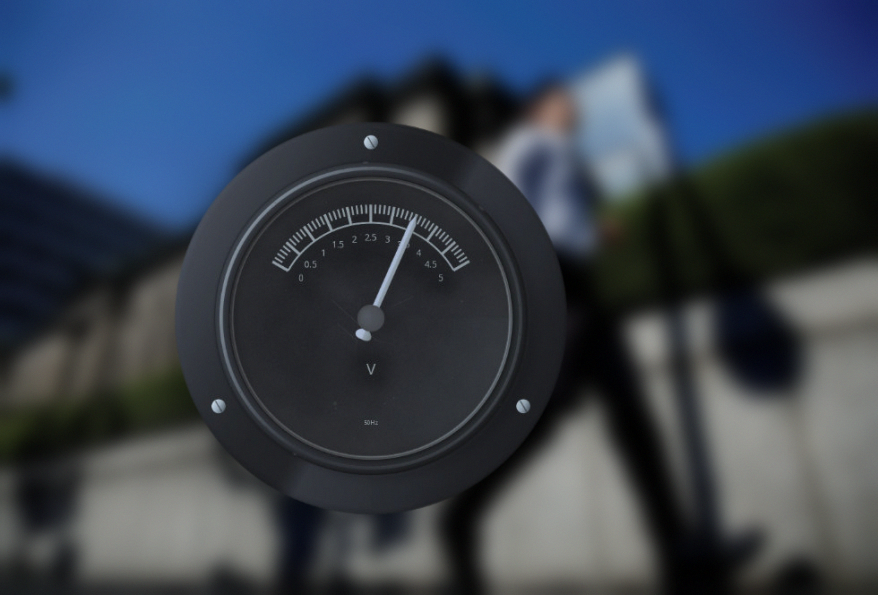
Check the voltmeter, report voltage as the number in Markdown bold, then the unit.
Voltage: **3.5** V
